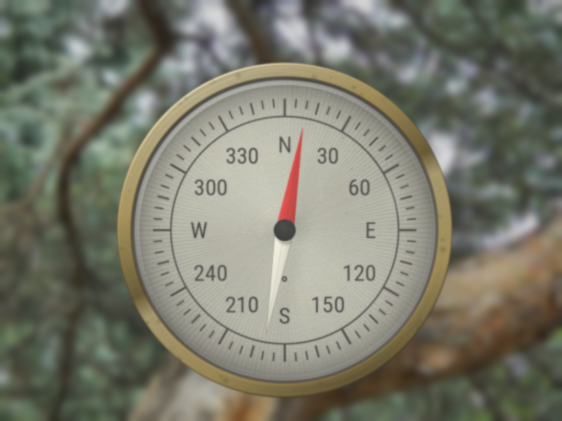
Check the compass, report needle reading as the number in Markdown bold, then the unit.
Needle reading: **10** °
